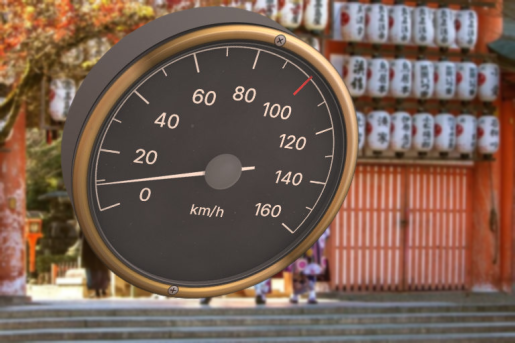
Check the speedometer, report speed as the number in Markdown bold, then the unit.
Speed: **10** km/h
